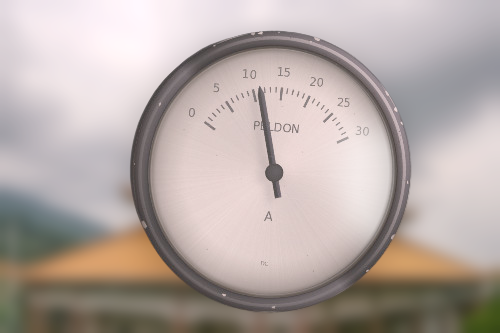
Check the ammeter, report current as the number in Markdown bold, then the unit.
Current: **11** A
